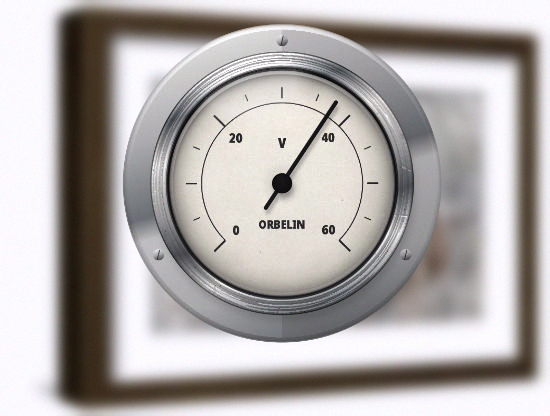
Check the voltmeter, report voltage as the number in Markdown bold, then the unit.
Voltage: **37.5** V
